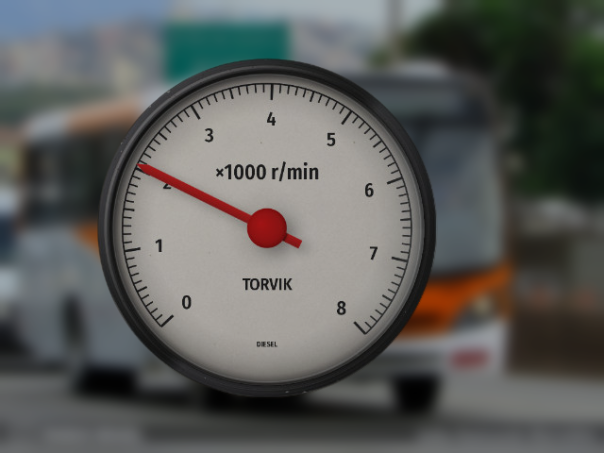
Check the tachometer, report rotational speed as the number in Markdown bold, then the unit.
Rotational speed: **2050** rpm
